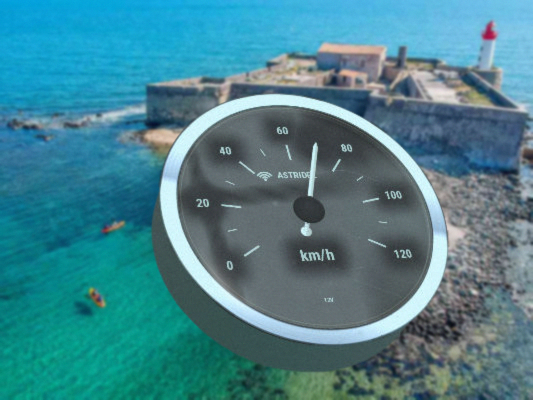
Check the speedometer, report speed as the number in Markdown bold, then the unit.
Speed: **70** km/h
